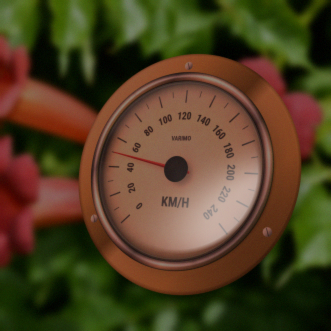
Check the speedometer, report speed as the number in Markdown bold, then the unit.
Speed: **50** km/h
